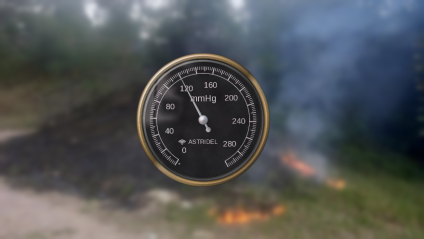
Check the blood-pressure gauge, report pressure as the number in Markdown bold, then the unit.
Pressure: **120** mmHg
